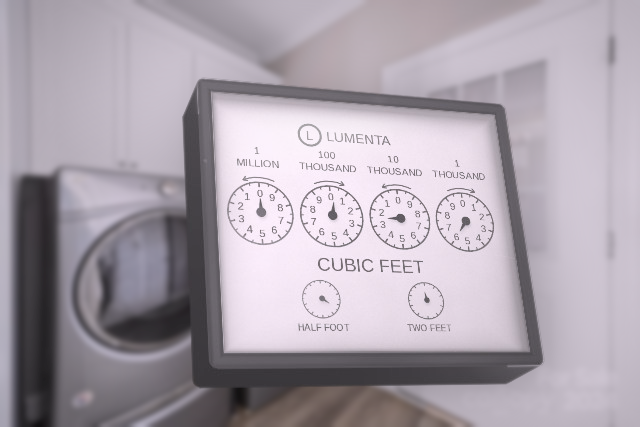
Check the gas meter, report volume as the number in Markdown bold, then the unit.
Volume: **2600** ft³
